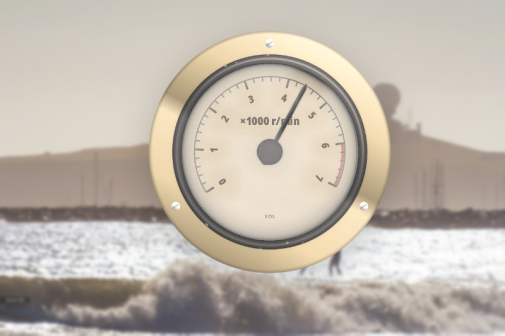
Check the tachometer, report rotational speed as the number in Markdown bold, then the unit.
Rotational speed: **4400** rpm
